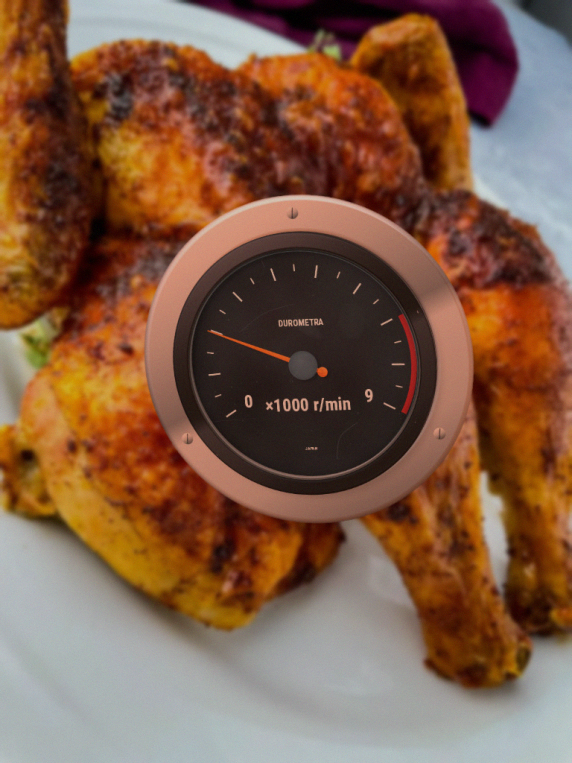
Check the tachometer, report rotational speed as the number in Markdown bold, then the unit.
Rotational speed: **2000** rpm
